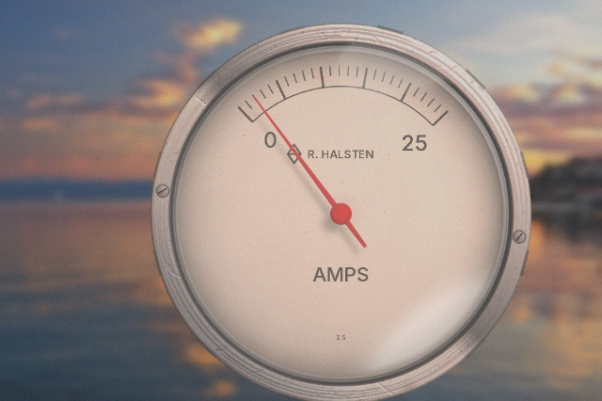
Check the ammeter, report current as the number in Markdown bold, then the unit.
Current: **2** A
